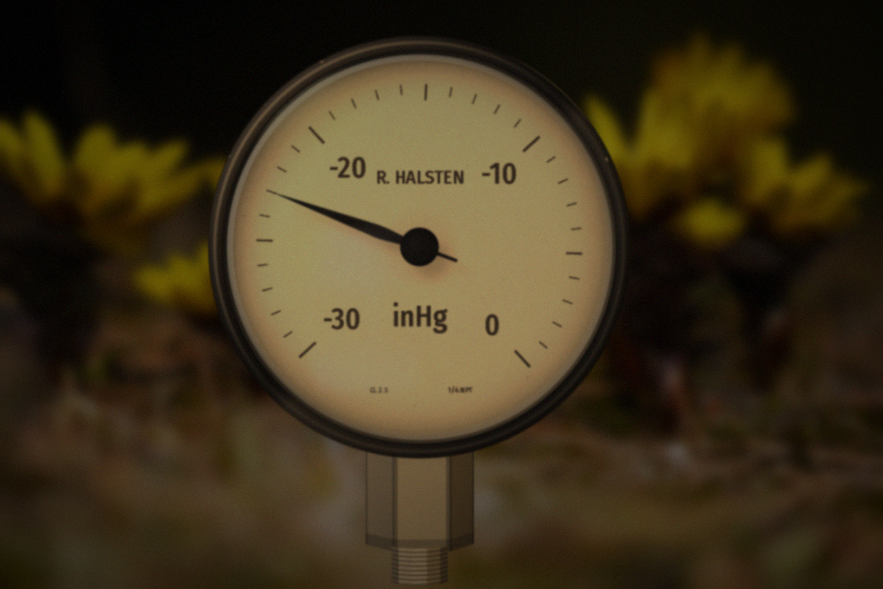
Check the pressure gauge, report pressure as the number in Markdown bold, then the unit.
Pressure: **-23** inHg
